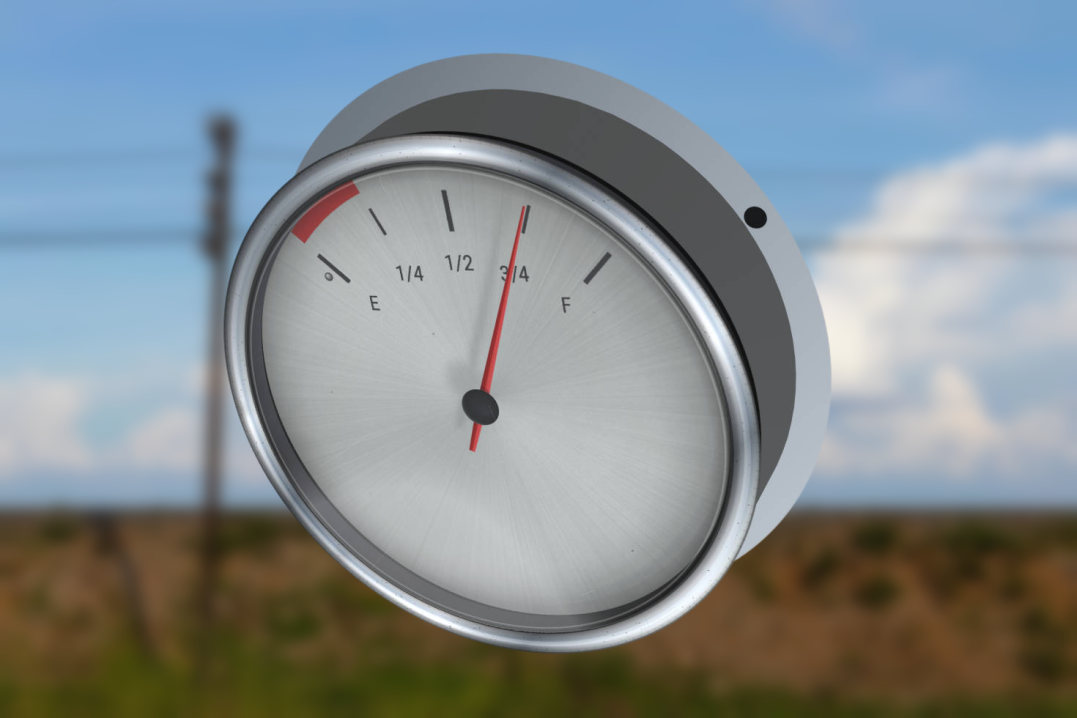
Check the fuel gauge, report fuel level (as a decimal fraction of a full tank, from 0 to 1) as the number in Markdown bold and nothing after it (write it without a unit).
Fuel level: **0.75**
